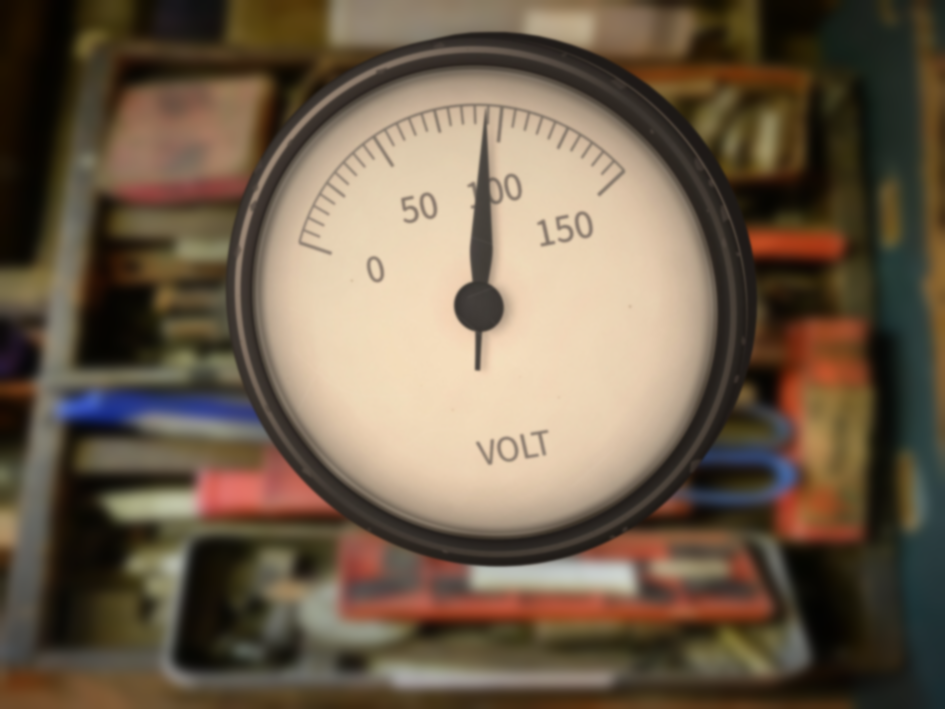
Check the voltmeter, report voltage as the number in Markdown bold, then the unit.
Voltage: **95** V
